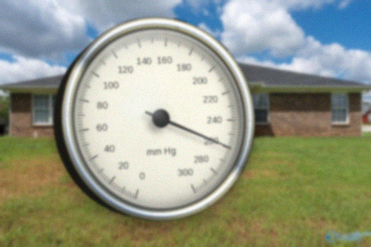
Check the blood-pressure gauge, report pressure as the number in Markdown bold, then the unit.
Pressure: **260** mmHg
